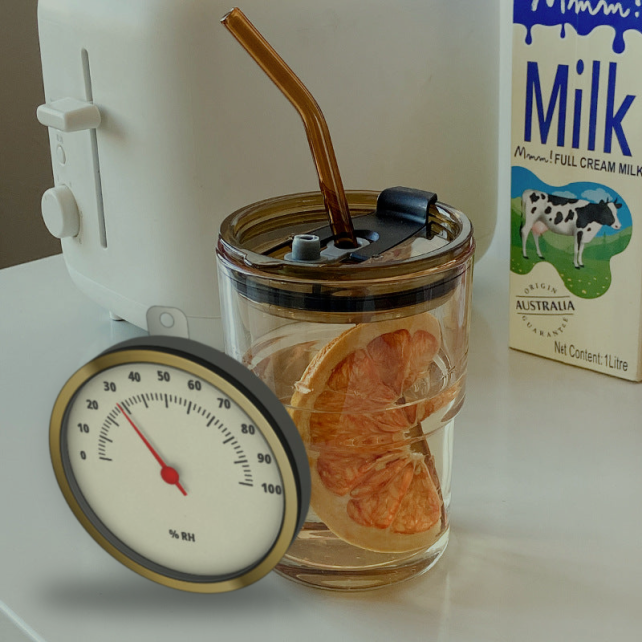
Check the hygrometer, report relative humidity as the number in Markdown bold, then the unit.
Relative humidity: **30** %
